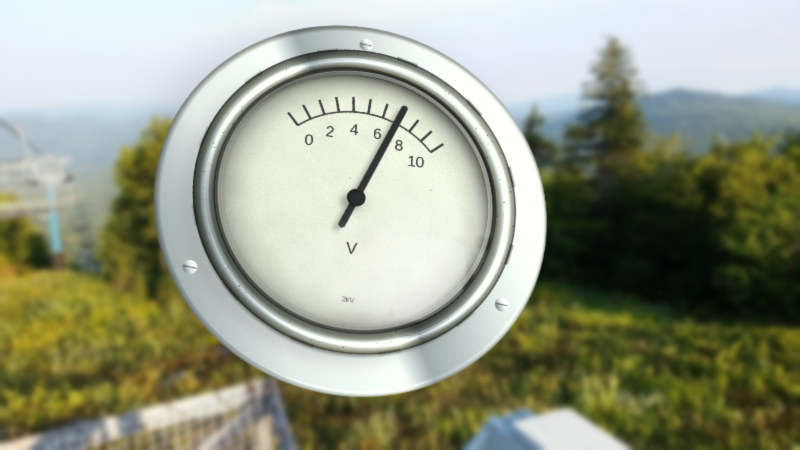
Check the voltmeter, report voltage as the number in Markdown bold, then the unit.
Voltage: **7** V
